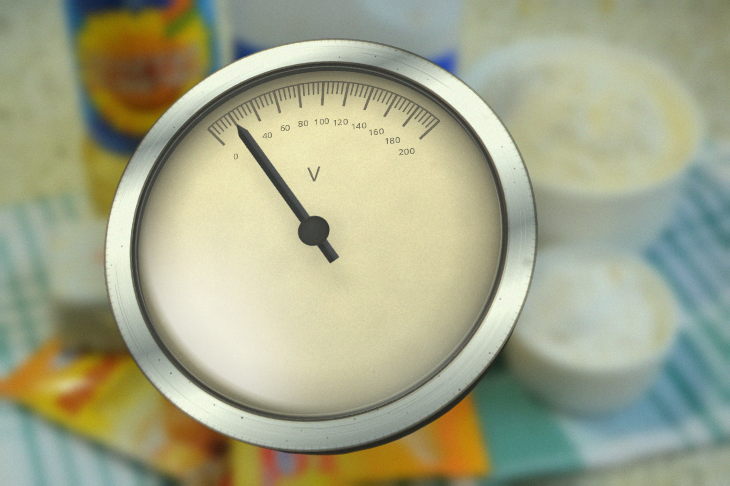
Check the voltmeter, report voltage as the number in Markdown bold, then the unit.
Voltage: **20** V
